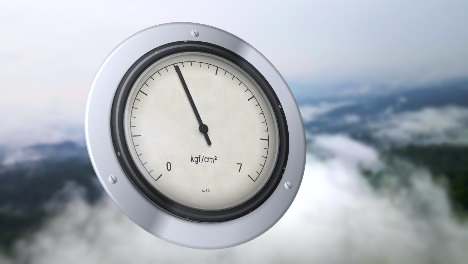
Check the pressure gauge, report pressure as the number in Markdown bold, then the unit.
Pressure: **3** kg/cm²
